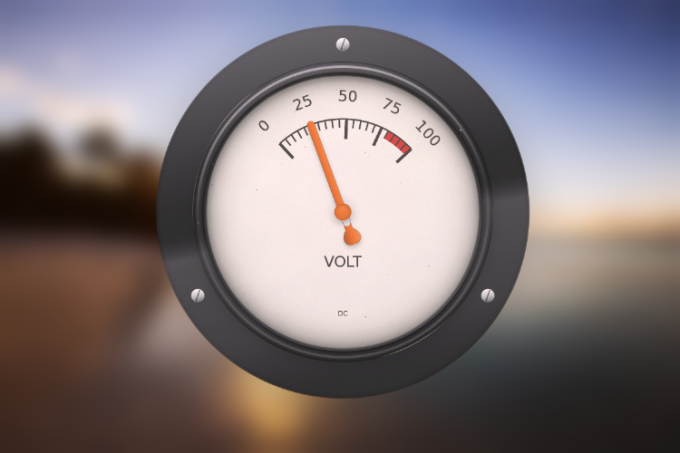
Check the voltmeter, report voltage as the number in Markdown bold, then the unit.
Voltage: **25** V
